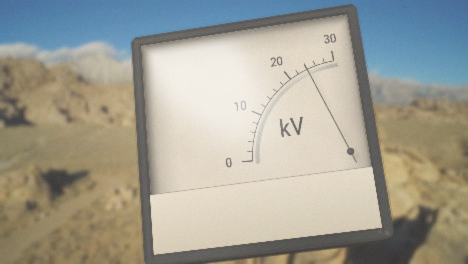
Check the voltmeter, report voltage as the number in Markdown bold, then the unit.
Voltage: **24** kV
